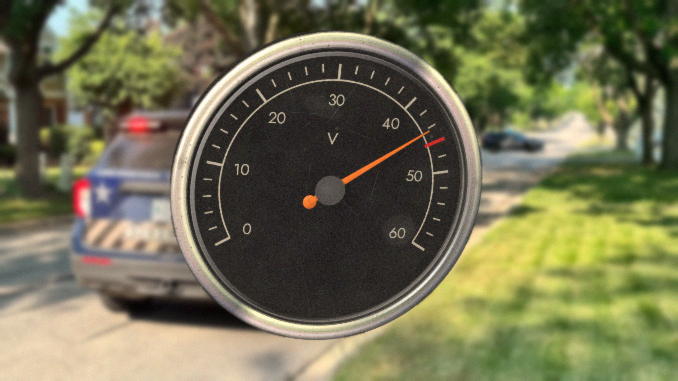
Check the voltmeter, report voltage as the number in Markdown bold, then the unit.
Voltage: **44** V
